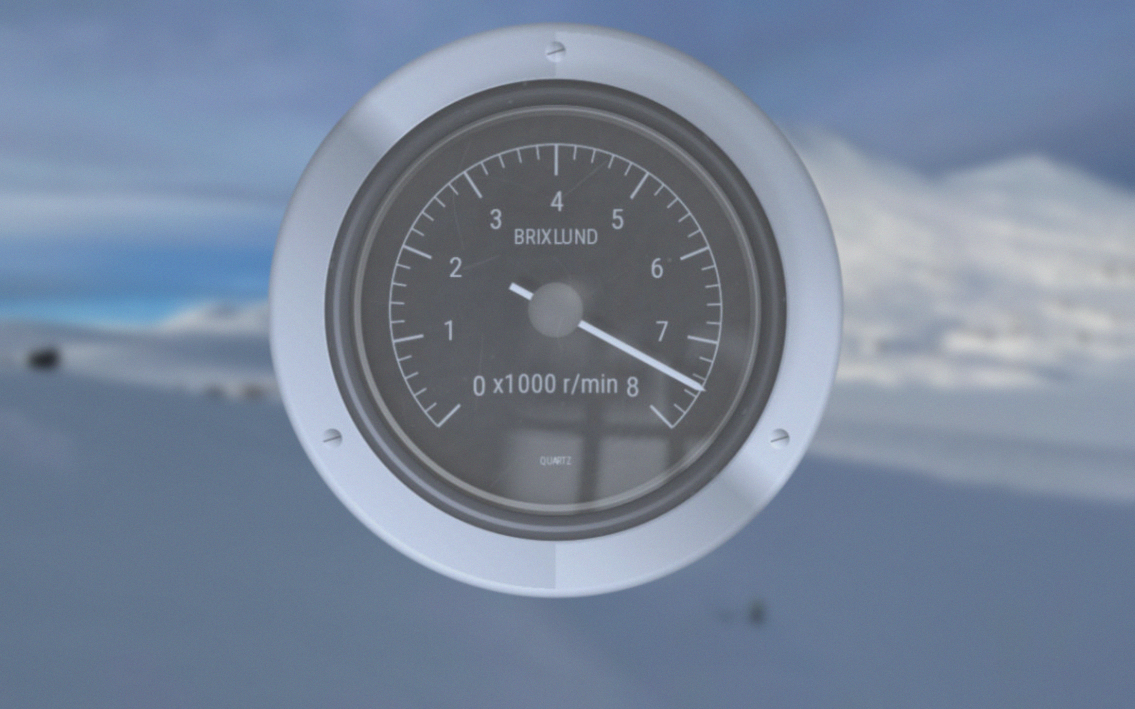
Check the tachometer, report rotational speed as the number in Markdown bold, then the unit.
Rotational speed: **7500** rpm
